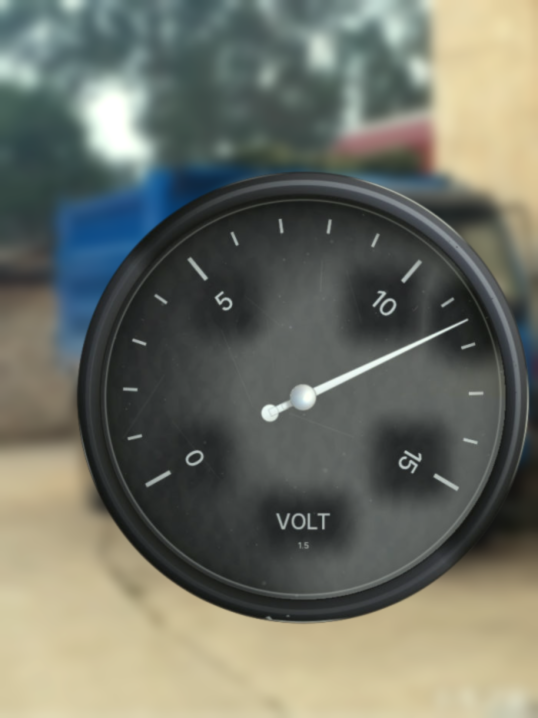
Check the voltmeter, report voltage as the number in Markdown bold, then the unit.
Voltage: **11.5** V
